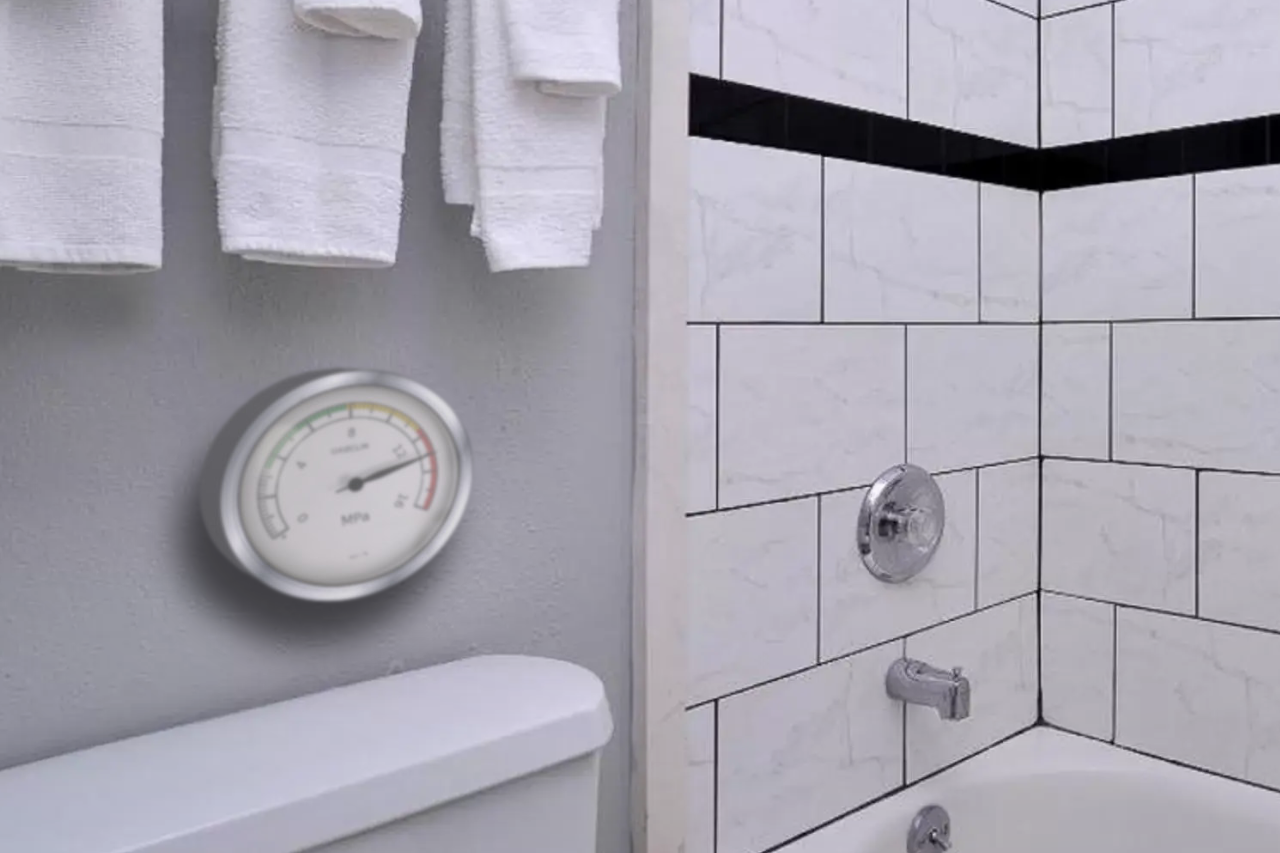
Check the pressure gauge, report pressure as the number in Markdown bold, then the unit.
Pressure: **13** MPa
